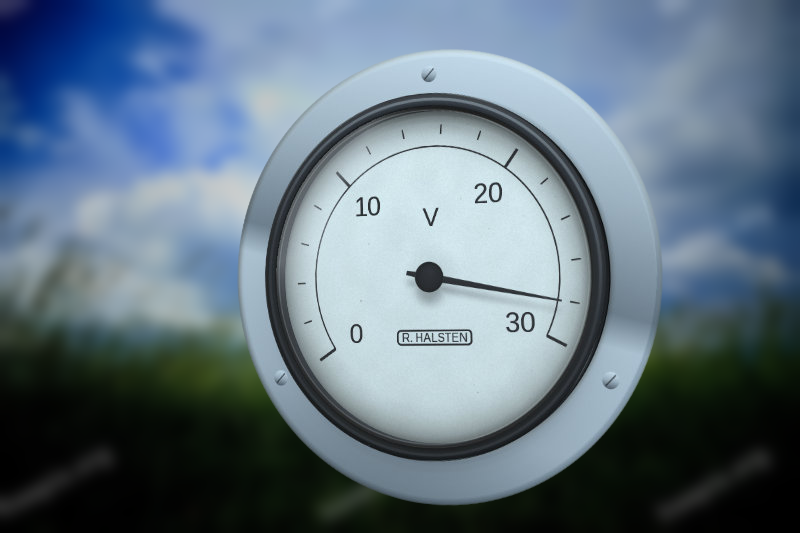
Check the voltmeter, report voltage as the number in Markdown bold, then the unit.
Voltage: **28** V
